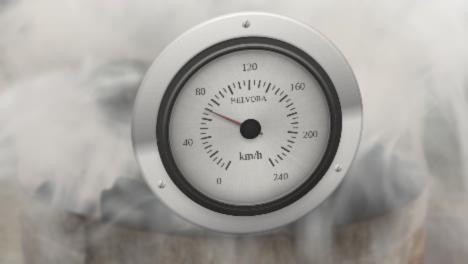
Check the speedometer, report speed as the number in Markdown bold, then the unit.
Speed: **70** km/h
